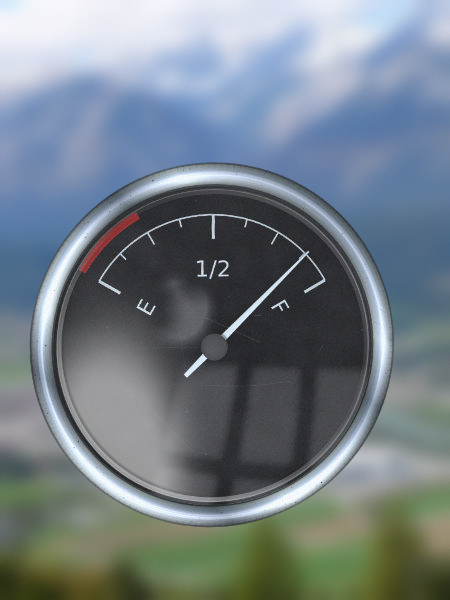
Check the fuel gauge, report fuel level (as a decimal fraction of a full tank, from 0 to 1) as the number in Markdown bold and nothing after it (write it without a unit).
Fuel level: **0.875**
